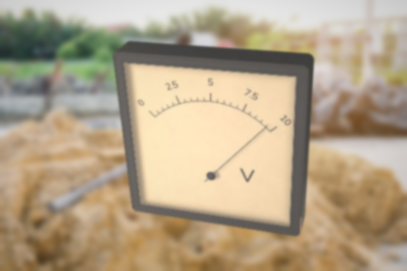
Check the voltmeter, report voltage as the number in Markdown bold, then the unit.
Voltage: **9.5** V
